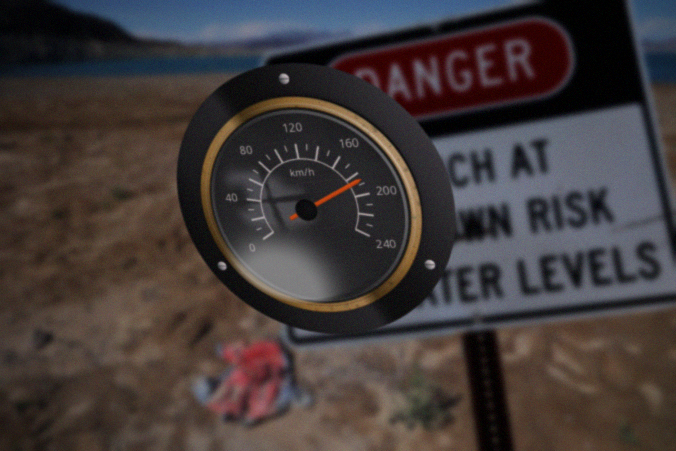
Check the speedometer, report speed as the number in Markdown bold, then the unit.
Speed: **185** km/h
